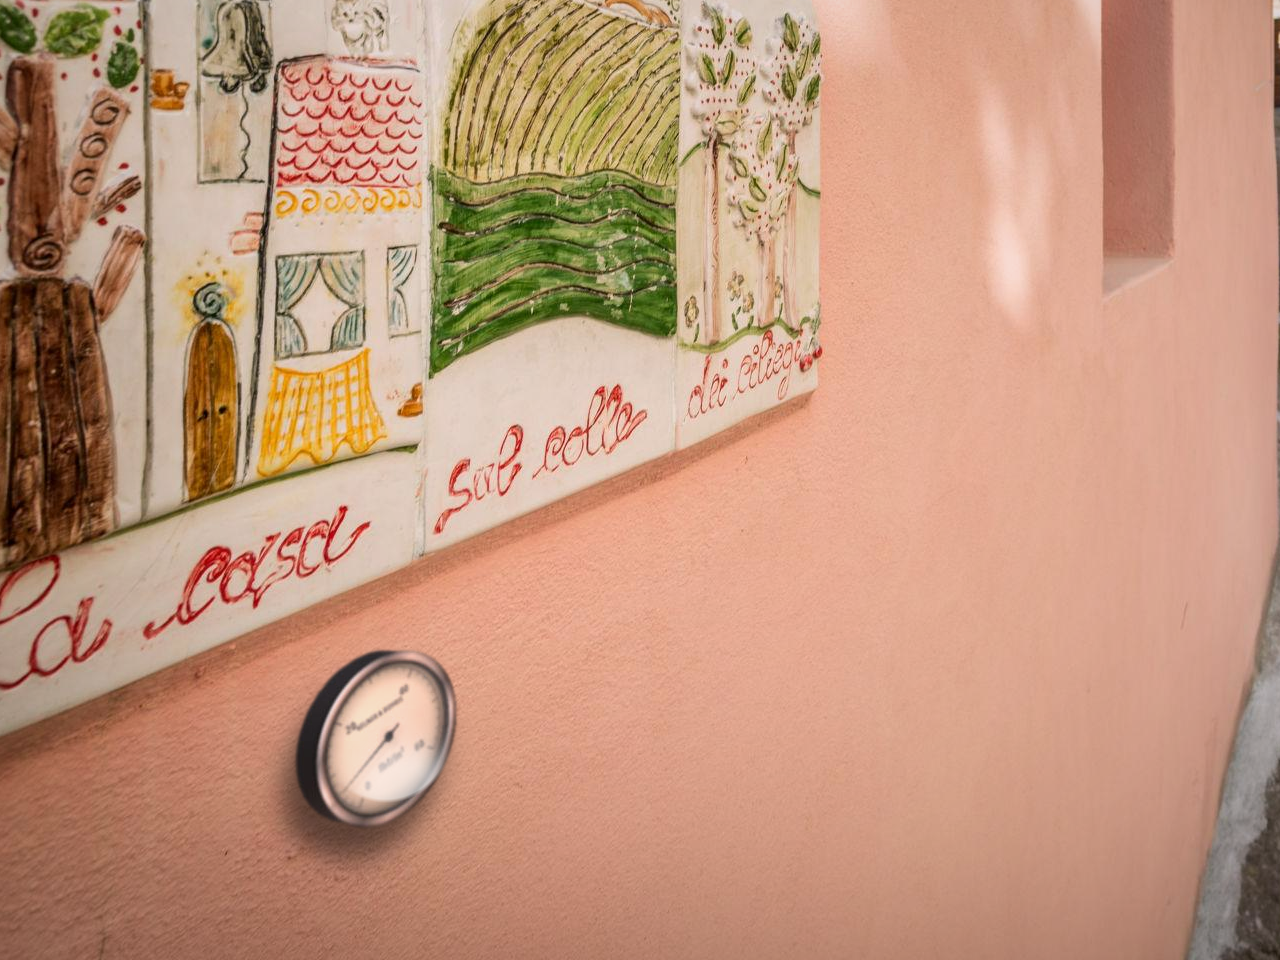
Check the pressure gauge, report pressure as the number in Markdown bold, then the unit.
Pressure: **6** psi
